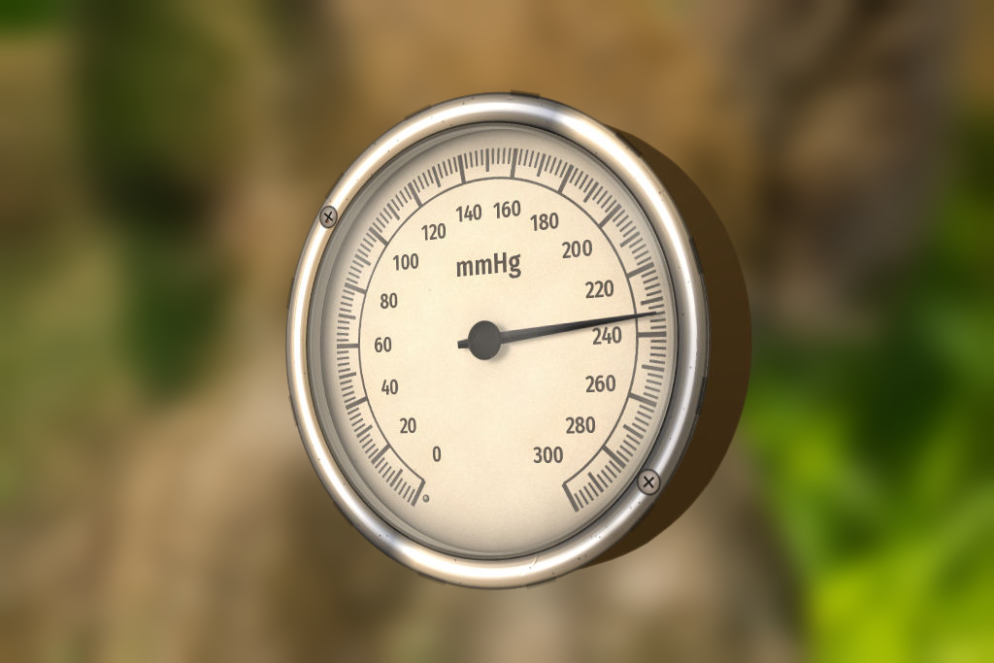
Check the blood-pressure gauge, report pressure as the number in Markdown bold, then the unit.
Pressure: **234** mmHg
